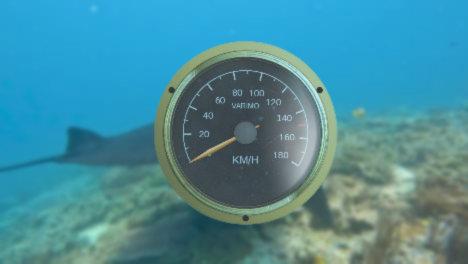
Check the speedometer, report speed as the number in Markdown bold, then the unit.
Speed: **0** km/h
